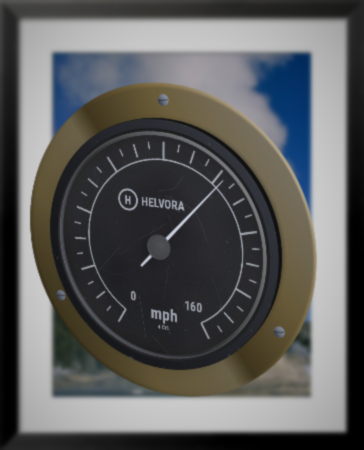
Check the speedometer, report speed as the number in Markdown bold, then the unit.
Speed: **102.5** mph
